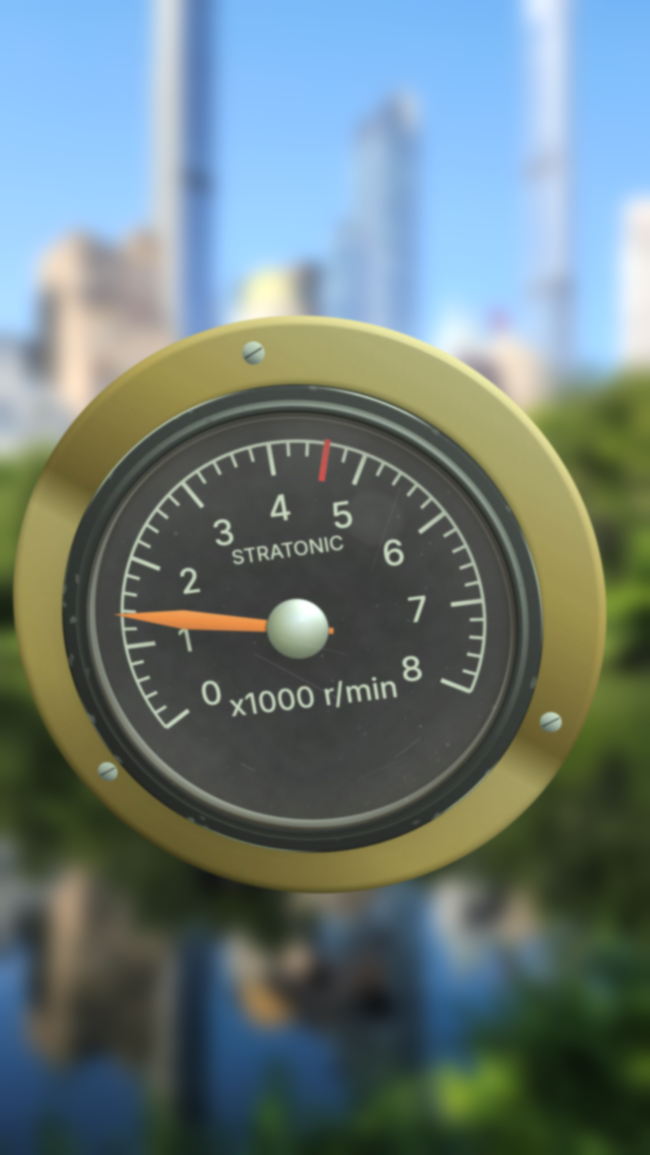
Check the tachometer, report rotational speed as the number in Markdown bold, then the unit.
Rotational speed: **1400** rpm
